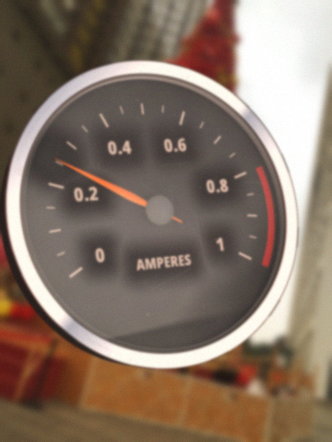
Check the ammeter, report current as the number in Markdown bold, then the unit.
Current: **0.25** A
